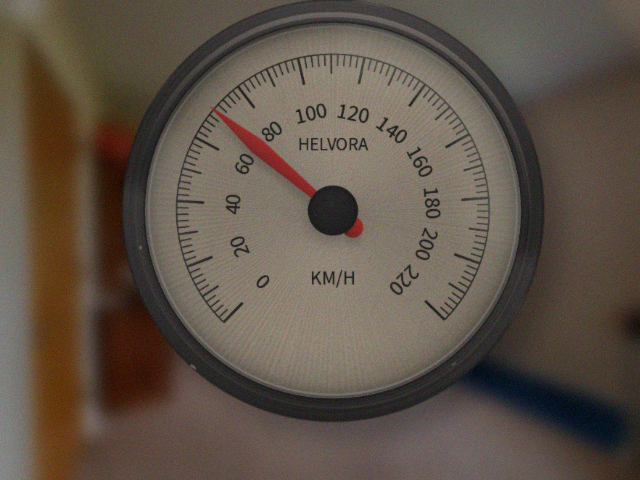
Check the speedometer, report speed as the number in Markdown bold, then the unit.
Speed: **70** km/h
